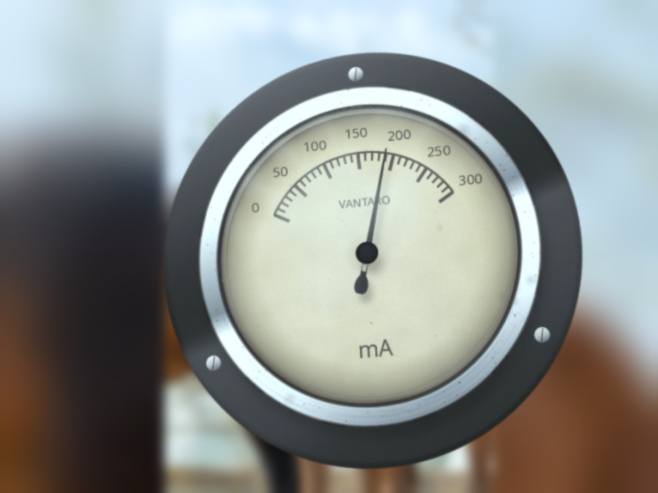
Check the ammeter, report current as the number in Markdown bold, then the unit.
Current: **190** mA
